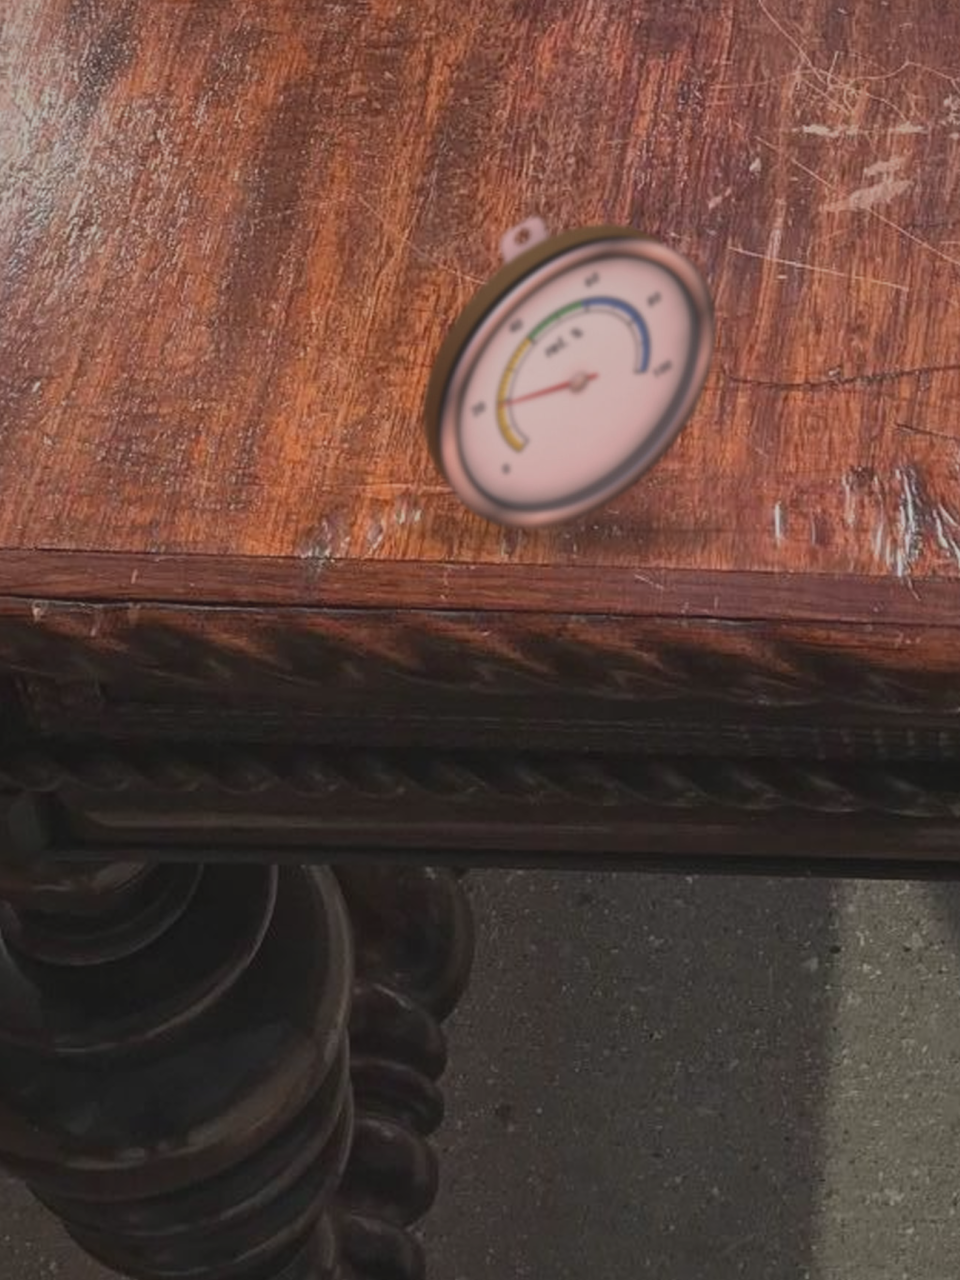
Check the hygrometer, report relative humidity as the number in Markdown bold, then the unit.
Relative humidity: **20** %
